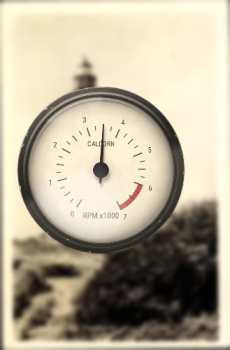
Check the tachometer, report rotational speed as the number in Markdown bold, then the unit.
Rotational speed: **3500** rpm
